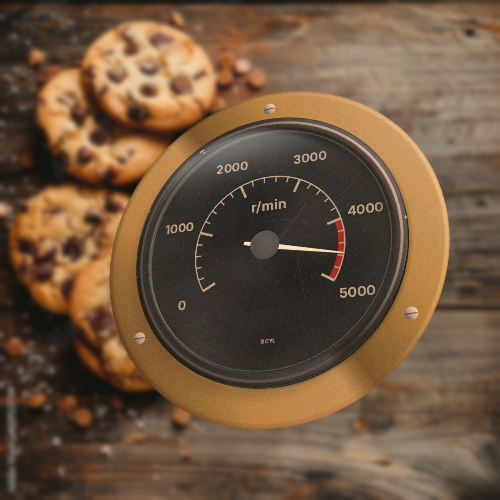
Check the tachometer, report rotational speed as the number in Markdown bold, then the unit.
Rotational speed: **4600** rpm
